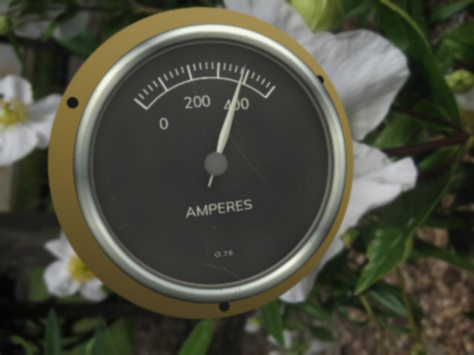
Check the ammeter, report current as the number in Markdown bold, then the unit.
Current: **380** A
